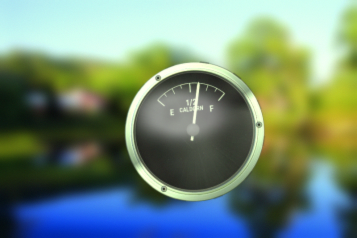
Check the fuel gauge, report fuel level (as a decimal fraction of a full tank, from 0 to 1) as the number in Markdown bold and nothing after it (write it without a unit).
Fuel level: **0.625**
